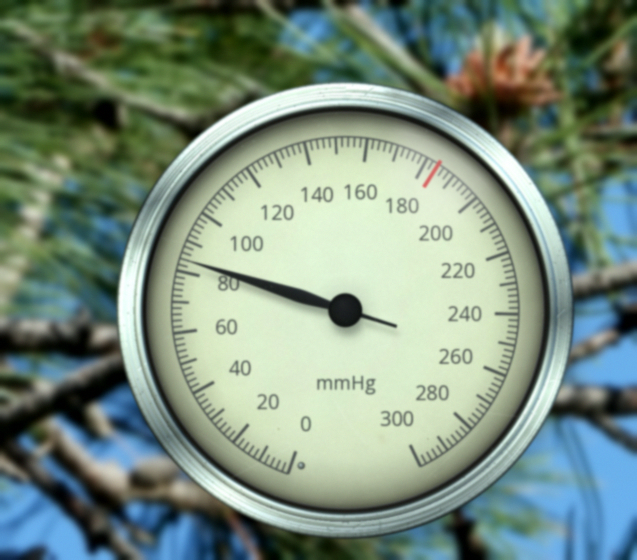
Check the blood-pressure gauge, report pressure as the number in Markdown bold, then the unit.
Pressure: **84** mmHg
